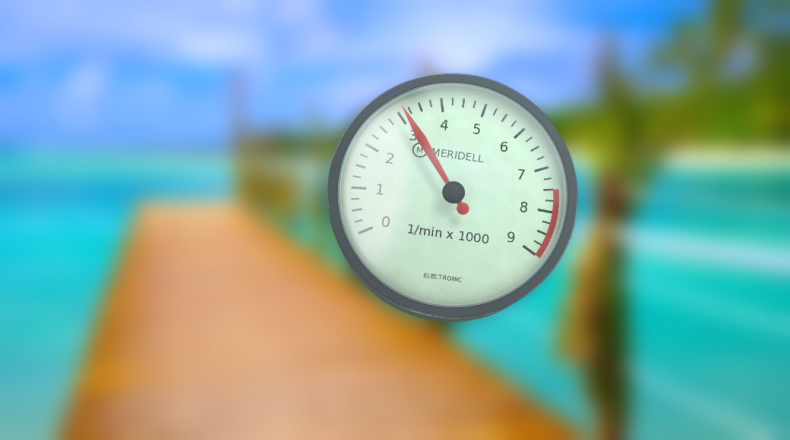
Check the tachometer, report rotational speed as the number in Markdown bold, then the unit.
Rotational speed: **3125** rpm
